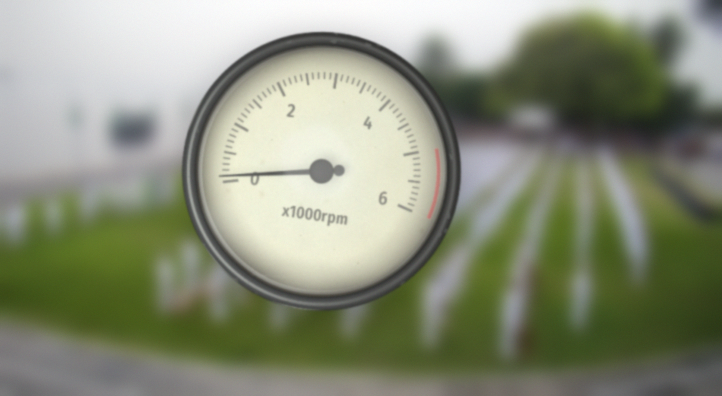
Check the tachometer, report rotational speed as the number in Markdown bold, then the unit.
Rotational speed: **100** rpm
